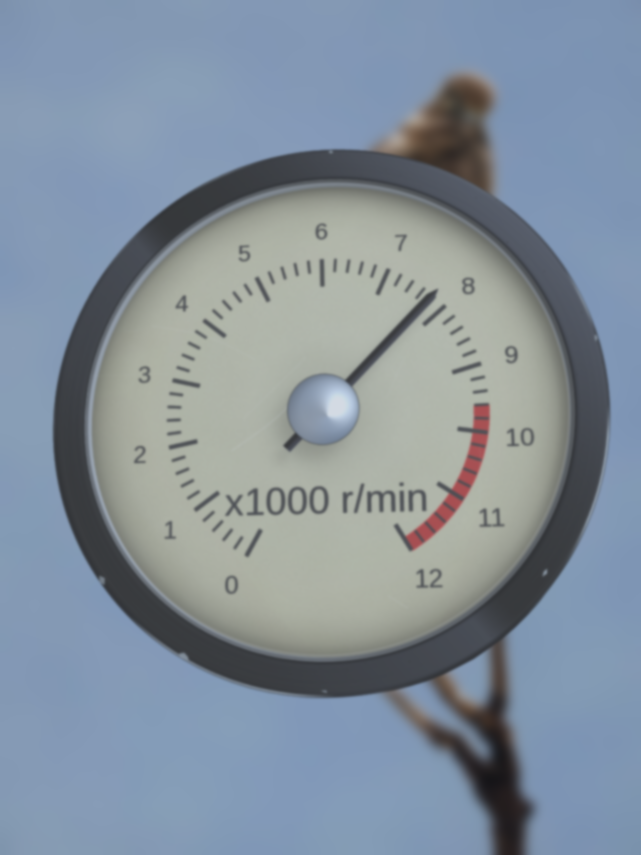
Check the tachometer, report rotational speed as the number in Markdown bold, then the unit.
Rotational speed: **7800** rpm
